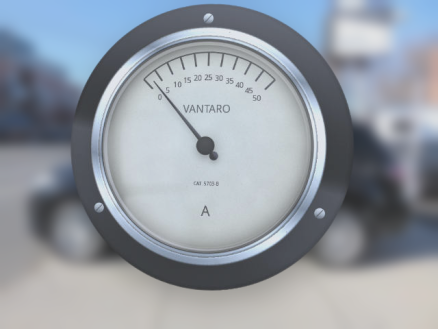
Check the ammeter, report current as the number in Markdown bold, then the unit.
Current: **2.5** A
